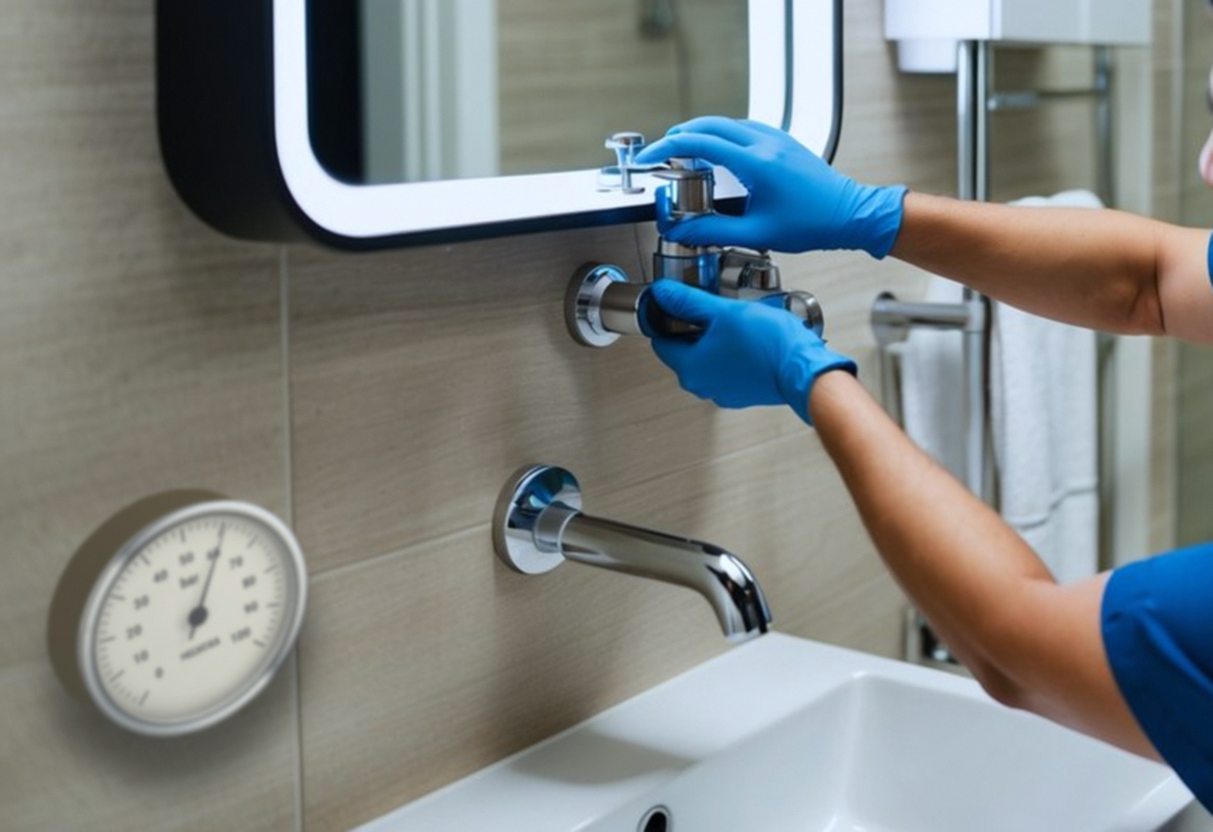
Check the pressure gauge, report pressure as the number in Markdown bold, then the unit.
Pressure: **60** bar
